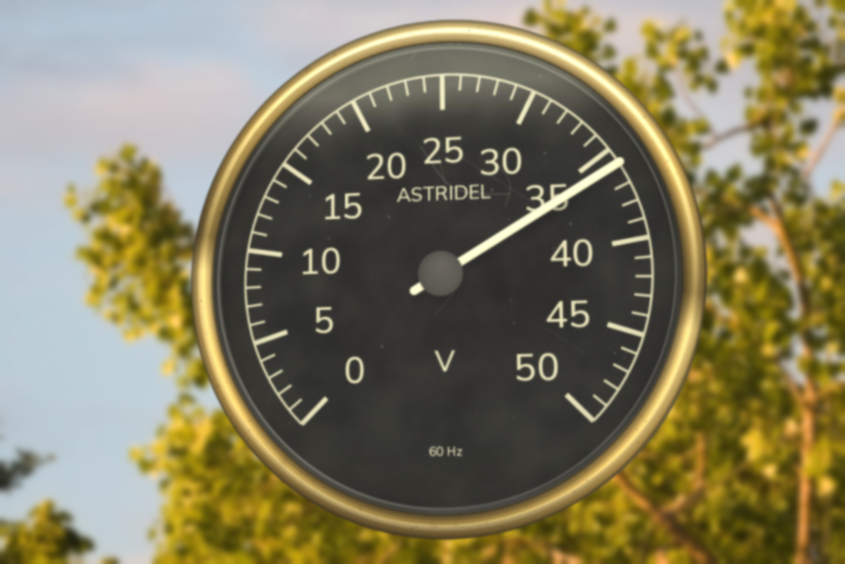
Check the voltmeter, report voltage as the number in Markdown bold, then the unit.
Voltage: **36** V
